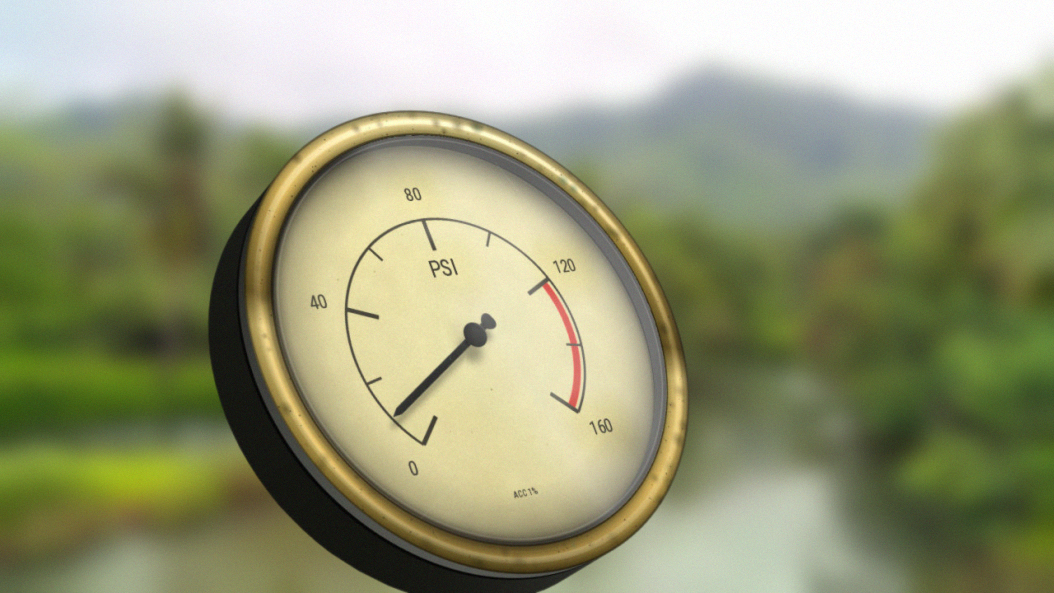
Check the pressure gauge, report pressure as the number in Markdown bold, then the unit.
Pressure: **10** psi
